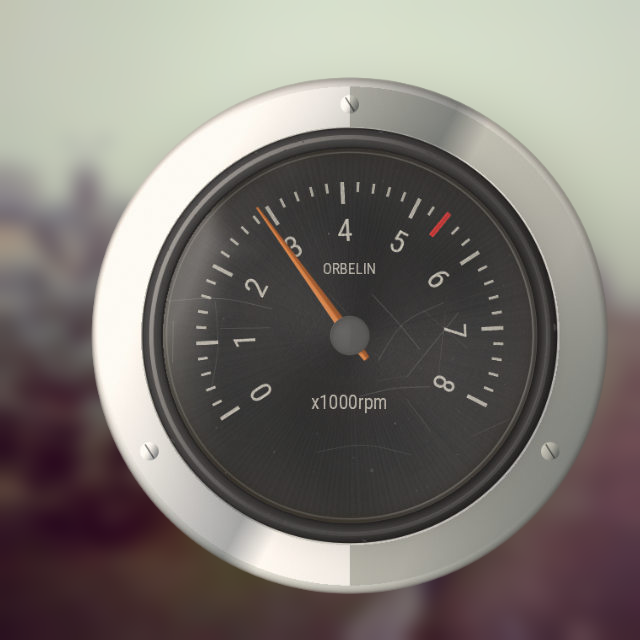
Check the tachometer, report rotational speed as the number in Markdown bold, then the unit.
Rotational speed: **2900** rpm
